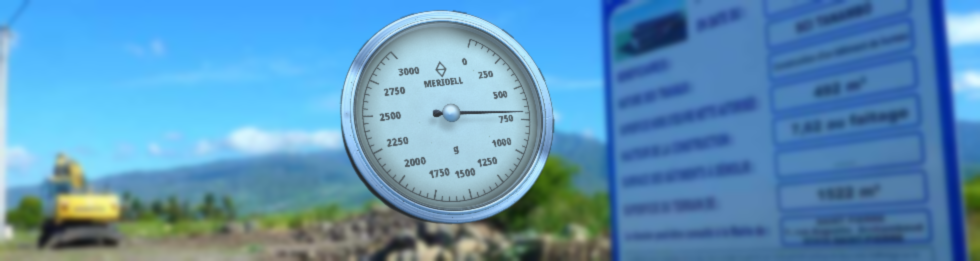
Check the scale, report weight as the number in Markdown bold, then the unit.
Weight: **700** g
